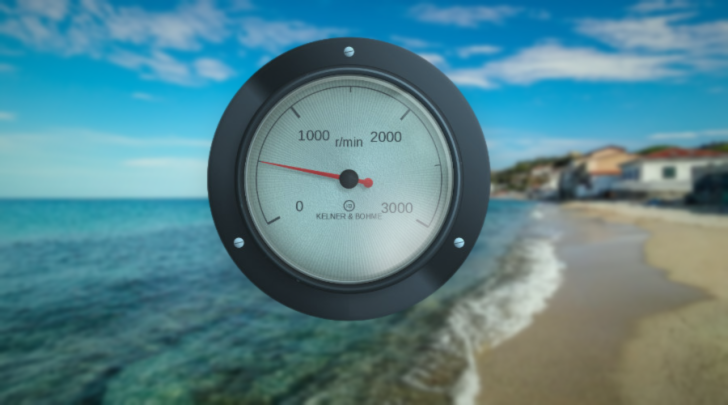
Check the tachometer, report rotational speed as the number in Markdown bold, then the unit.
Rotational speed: **500** rpm
